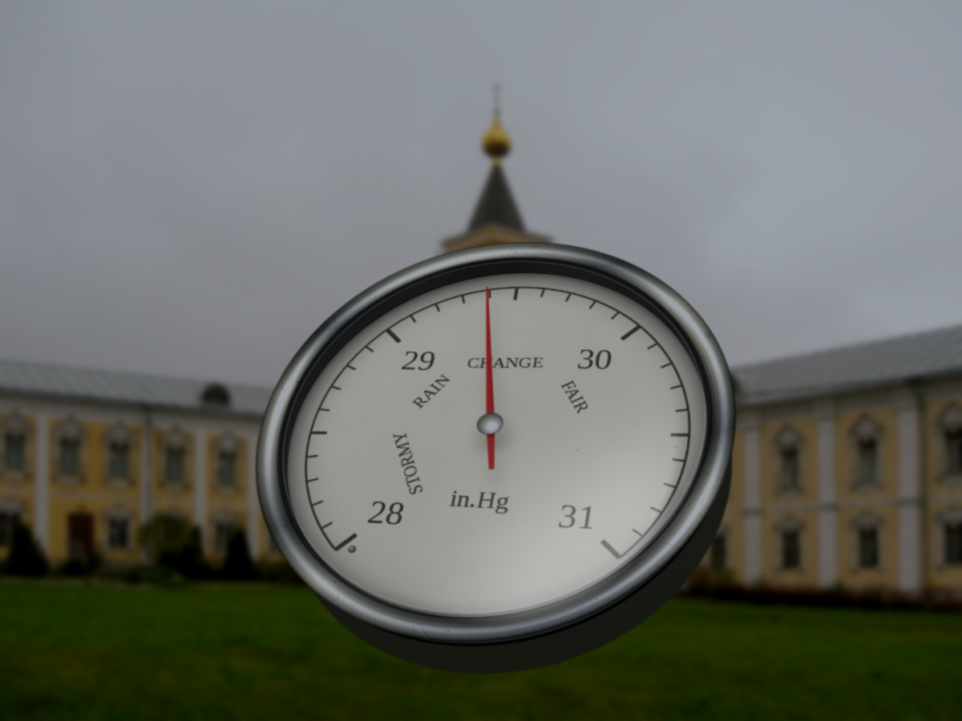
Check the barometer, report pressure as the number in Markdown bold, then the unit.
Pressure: **29.4** inHg
